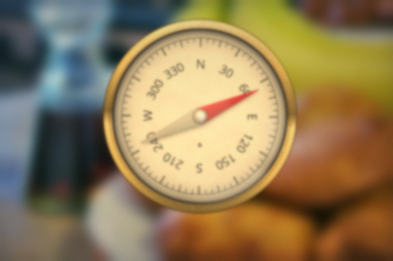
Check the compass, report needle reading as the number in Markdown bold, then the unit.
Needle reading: **65** °
